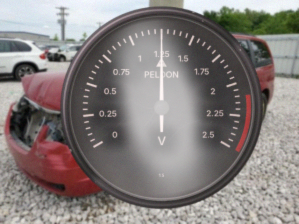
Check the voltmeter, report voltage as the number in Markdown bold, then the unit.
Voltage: **1.25** V
